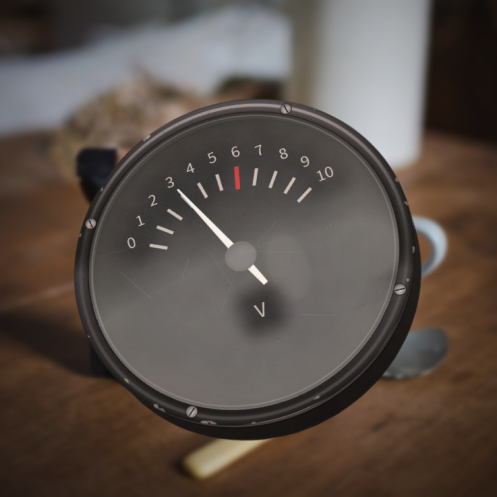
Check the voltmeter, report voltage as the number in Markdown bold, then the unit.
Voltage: **3** V
